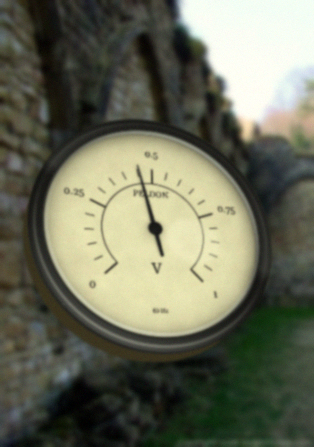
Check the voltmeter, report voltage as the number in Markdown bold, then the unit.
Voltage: **0.45** V
